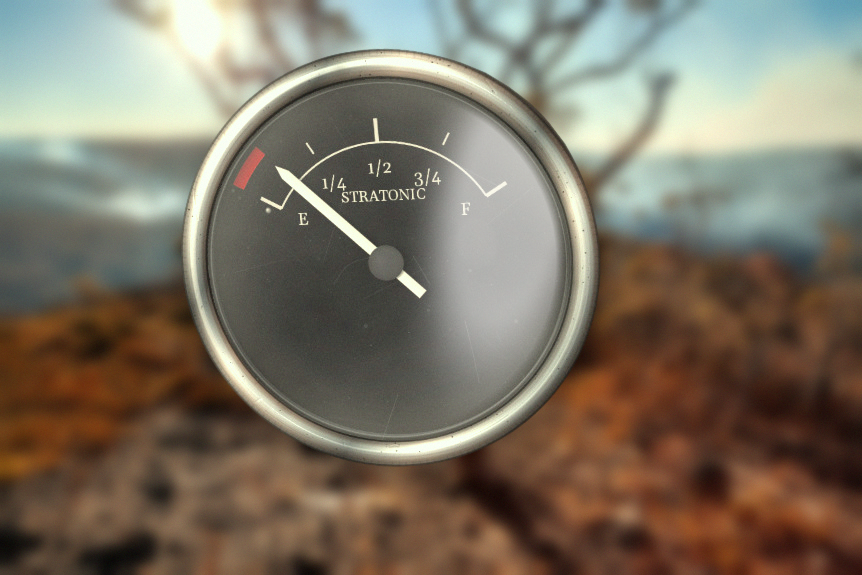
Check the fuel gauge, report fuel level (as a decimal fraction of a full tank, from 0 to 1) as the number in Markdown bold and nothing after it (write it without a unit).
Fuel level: **0.125**
